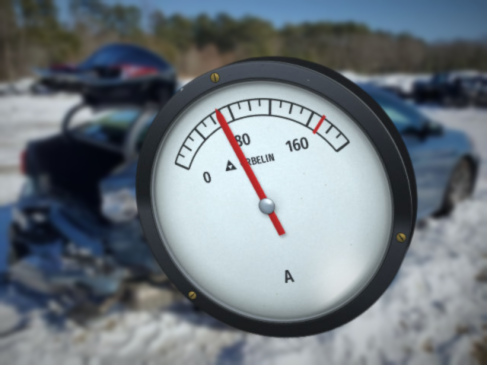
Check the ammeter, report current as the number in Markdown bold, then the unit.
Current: **70** A
